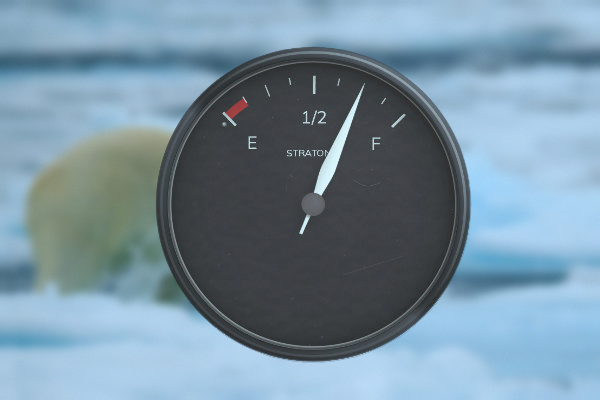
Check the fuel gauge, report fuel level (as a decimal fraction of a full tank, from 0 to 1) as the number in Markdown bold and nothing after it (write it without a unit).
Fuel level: **0.75**
